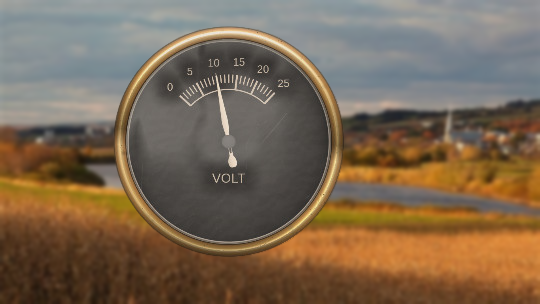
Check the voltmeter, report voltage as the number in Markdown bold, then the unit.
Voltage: **10** V
